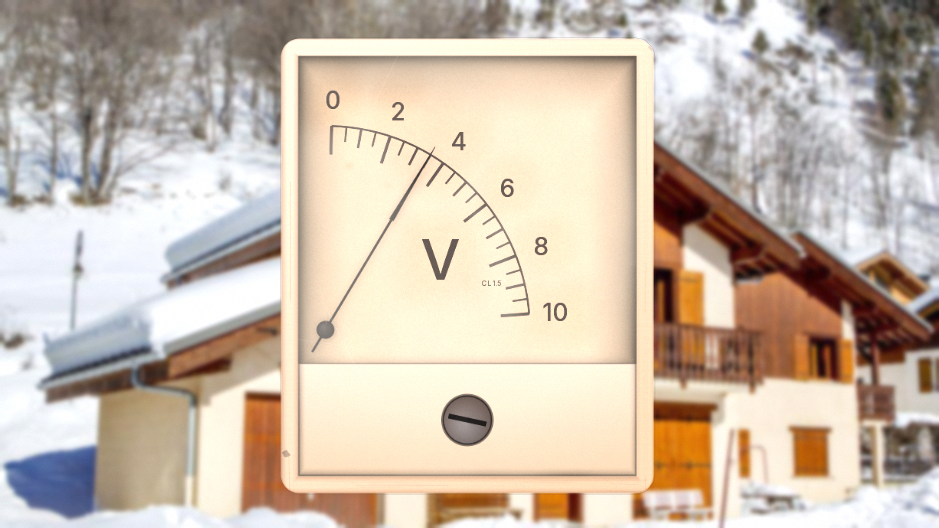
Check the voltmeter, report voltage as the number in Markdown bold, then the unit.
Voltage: **3.5** V
